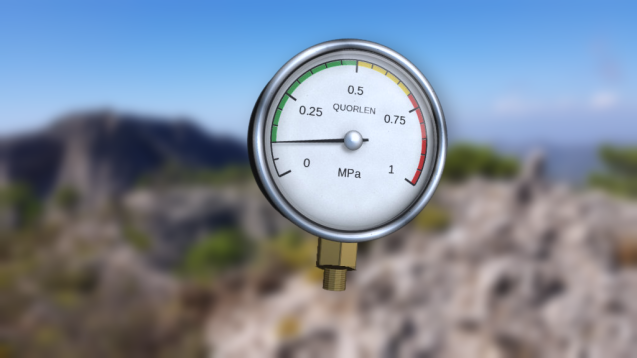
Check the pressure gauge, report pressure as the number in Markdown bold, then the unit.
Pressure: **0.1** MPa
